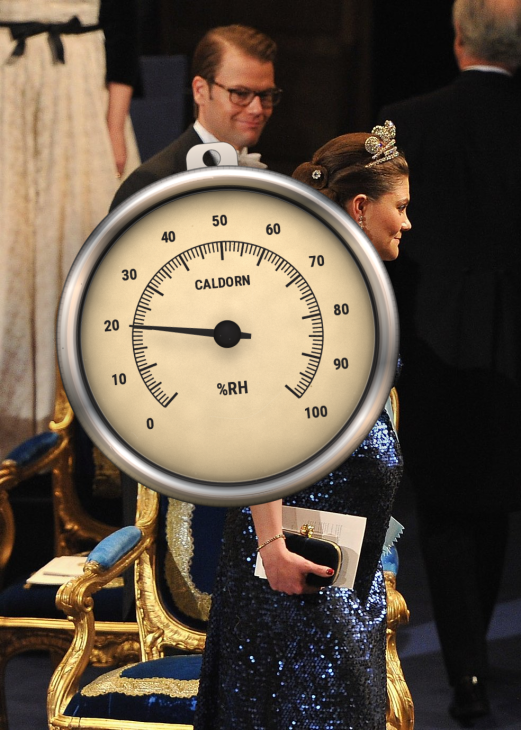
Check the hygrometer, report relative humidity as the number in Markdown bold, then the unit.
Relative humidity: **20** %
